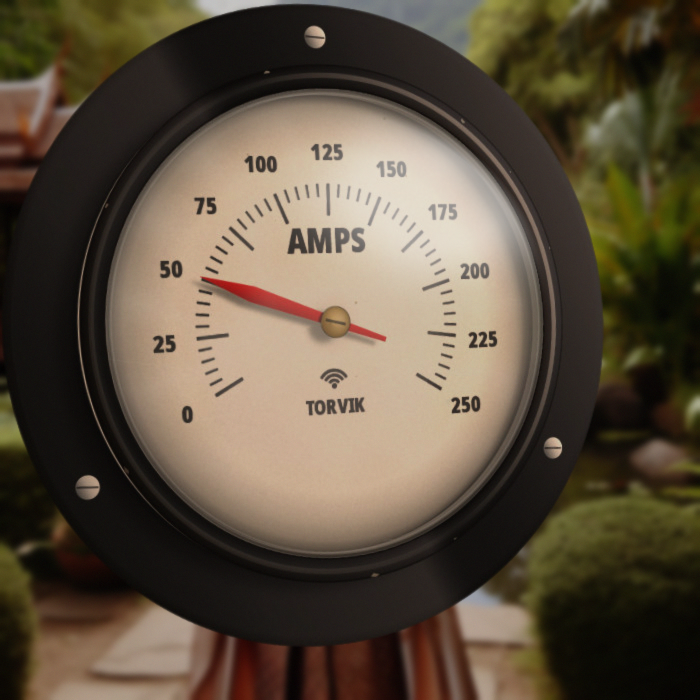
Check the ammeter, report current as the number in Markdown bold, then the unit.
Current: **50** A
